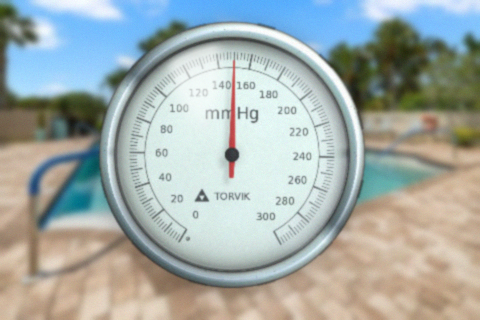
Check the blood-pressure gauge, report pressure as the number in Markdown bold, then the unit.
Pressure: **150** mmHg
